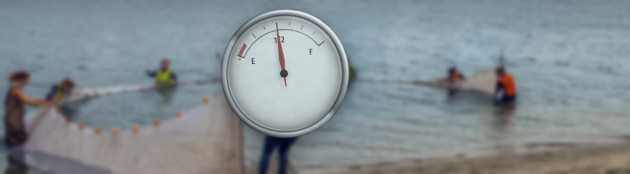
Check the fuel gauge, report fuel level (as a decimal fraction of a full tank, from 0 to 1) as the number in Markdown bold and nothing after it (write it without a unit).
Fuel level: **0.5**
